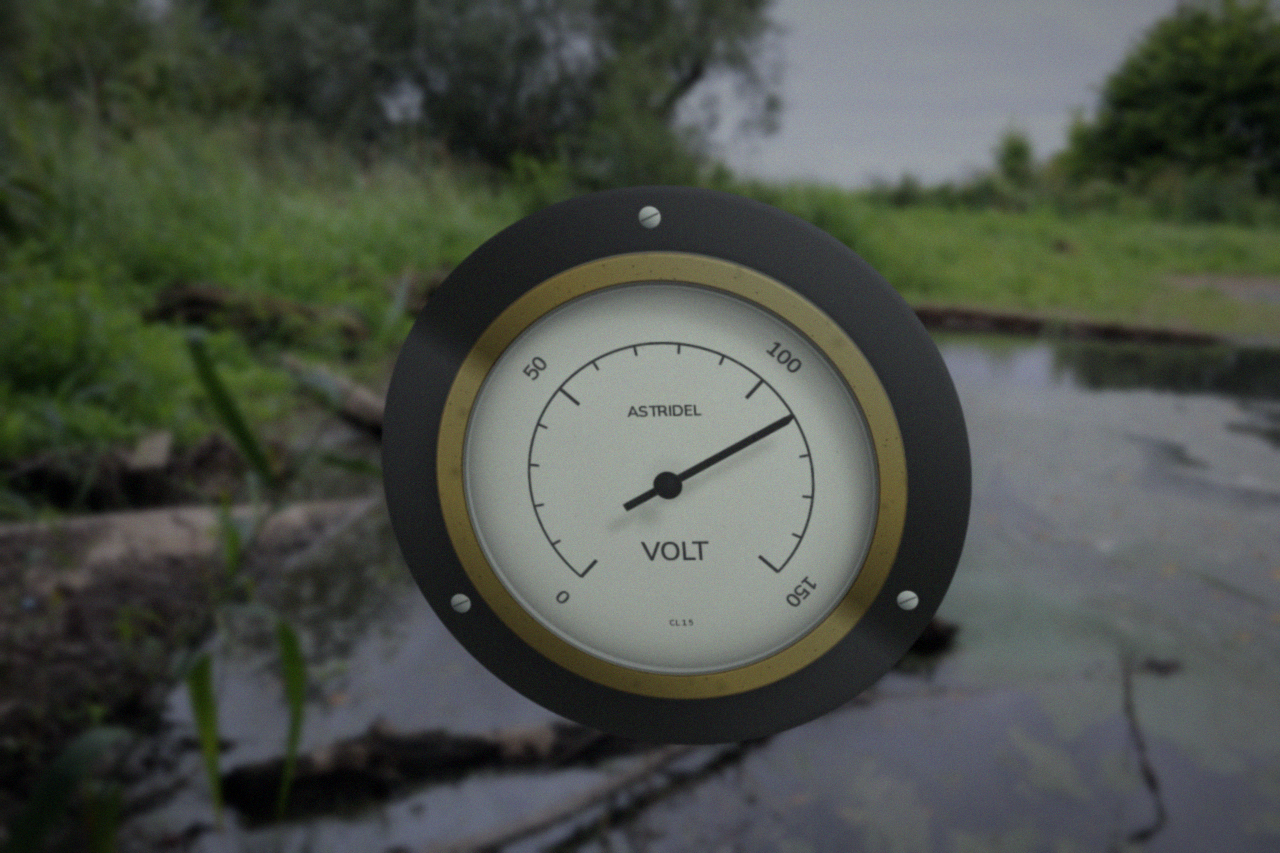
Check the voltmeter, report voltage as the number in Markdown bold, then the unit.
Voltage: **110** V
